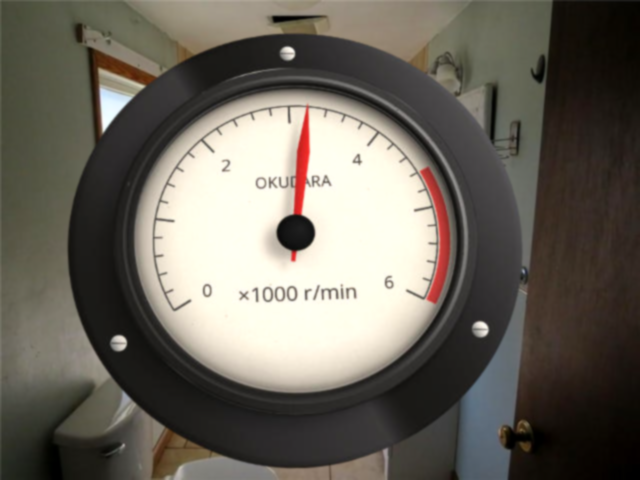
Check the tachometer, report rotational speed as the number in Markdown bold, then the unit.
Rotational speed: **3200** rpm
